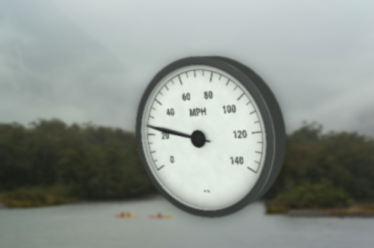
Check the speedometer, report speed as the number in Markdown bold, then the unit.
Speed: **25** mph
